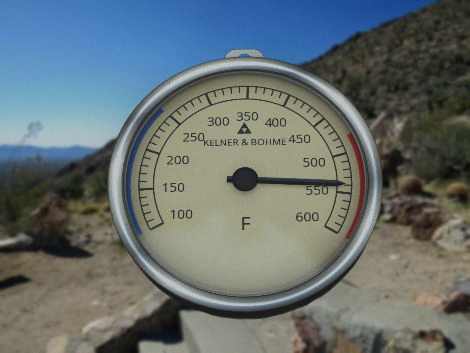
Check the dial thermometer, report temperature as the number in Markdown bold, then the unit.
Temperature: **540** °F
